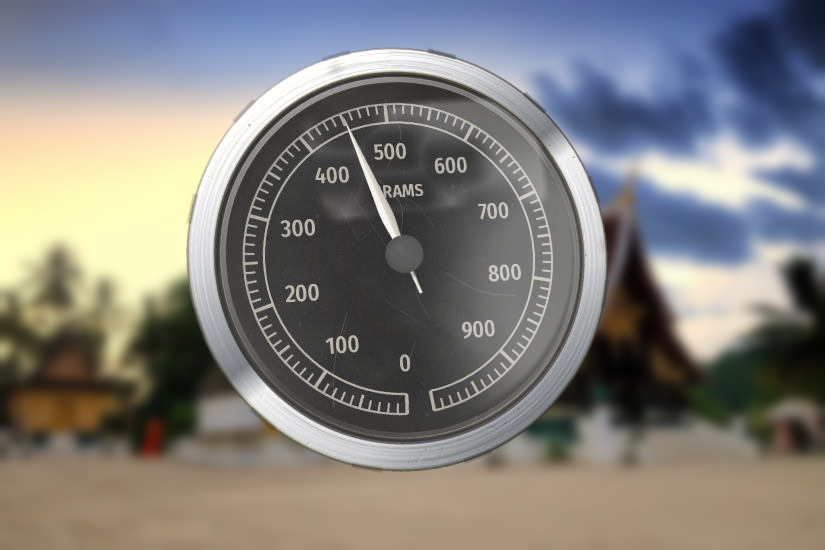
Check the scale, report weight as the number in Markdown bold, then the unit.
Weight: **450** g
